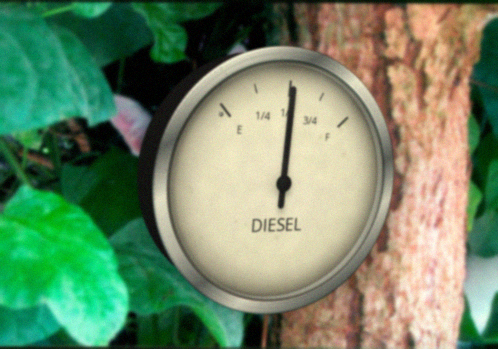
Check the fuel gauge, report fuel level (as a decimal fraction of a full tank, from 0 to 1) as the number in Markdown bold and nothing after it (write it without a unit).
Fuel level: **0.5**
